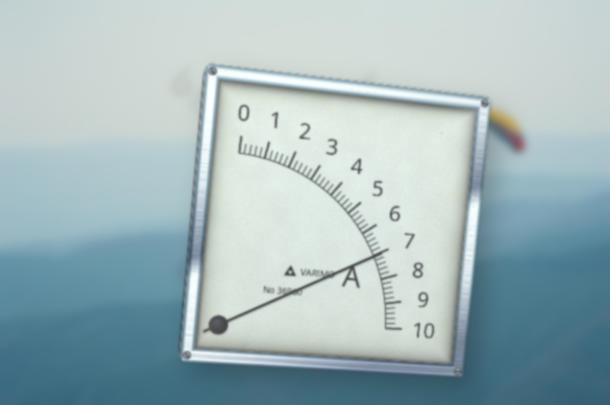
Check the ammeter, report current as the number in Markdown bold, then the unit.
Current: **7** A
